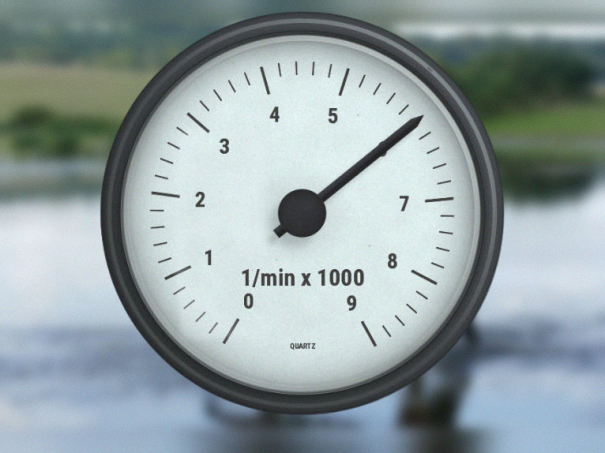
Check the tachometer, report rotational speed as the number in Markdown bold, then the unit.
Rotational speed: **6000** rpm
